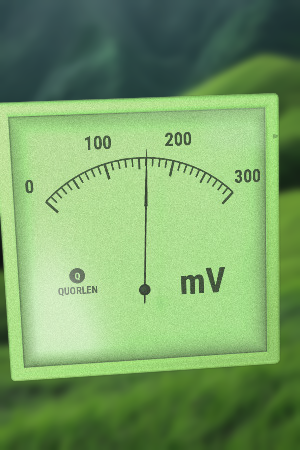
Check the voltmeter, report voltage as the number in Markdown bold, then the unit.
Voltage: **160** mV
